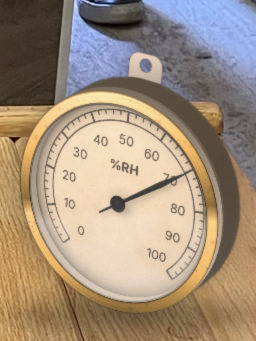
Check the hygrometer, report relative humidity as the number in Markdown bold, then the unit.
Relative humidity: **70** %
